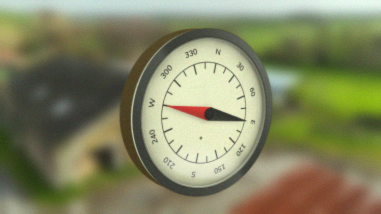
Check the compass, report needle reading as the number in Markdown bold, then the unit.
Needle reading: **270** °
